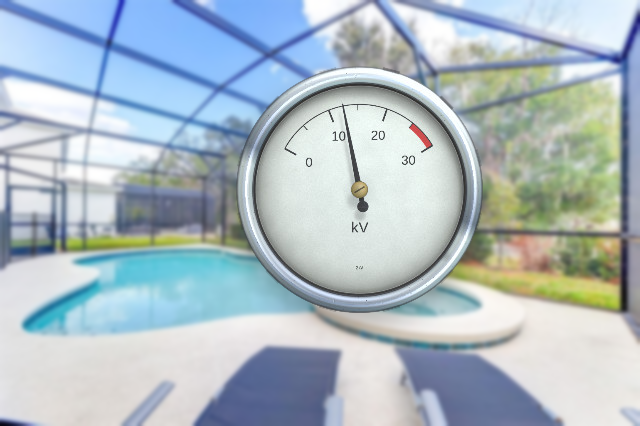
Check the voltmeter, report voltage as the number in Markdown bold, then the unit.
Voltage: **12.5** kV
